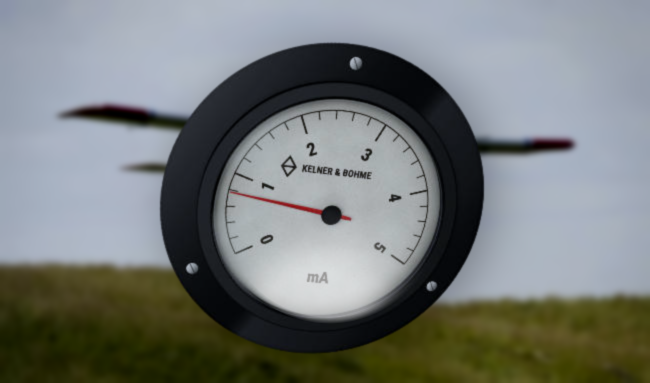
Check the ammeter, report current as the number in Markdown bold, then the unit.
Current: **0.8** mA
